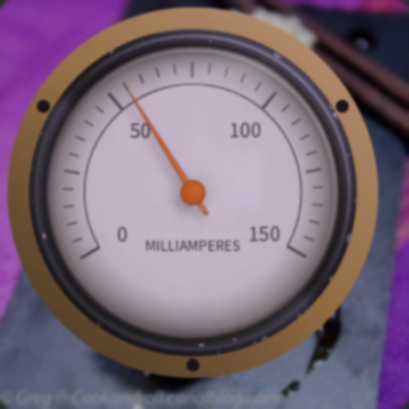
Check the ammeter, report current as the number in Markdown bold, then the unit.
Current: **55** mA
